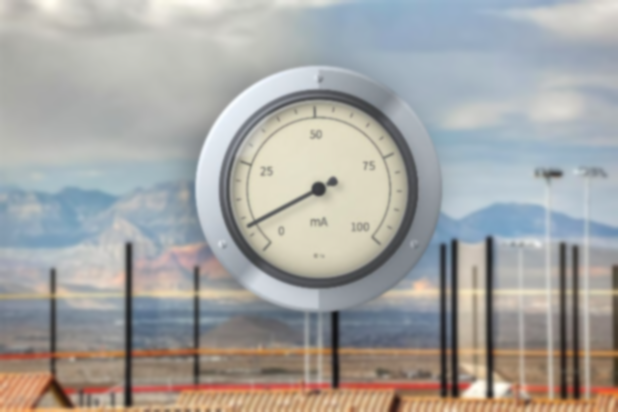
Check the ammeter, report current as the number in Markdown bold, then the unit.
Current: **7.5** mA
